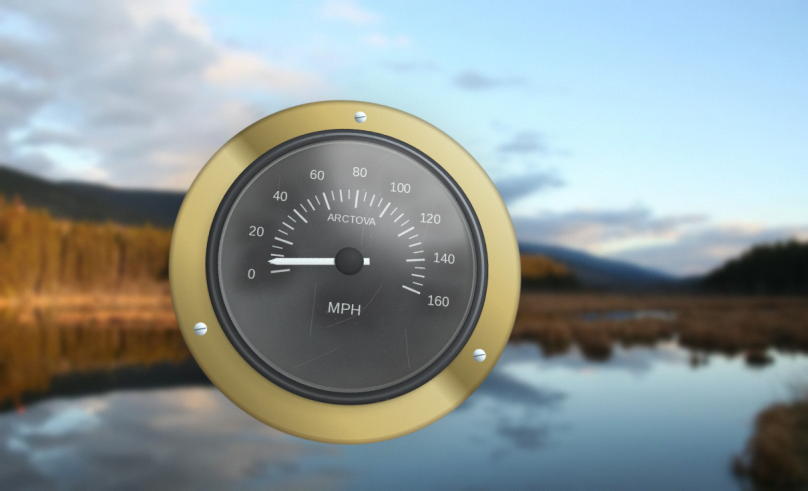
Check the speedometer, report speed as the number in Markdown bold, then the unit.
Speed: **5** mph
